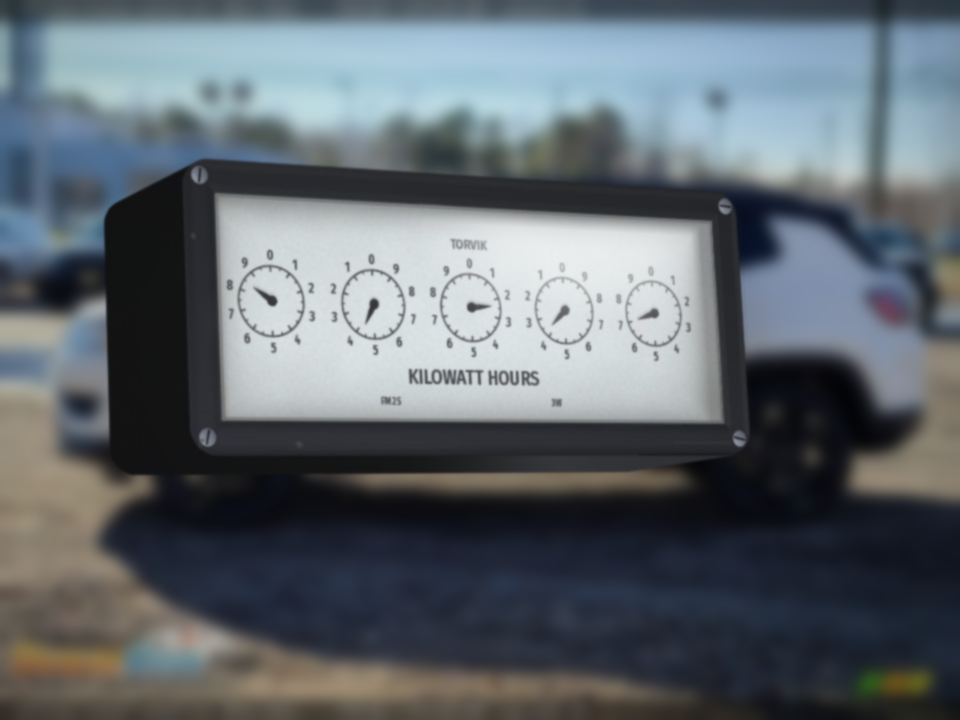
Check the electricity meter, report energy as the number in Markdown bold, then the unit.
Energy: **84237** kWh
